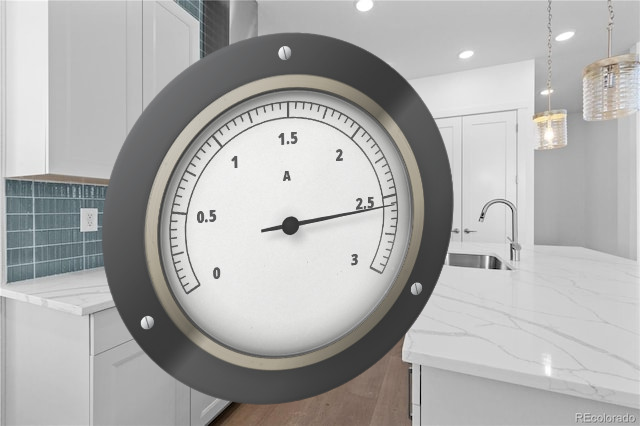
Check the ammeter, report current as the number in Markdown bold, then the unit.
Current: **2.55** A
